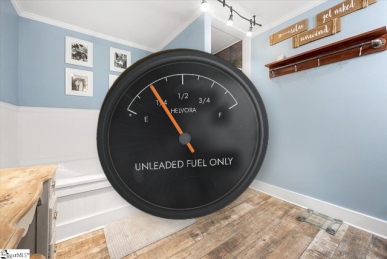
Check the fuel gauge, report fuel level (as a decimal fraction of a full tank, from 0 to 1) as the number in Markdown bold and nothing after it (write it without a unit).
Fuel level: **0.25**
